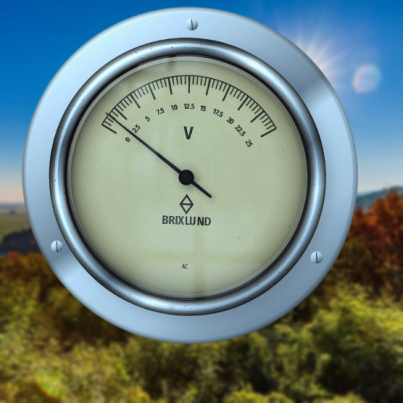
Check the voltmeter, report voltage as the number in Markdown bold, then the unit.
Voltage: **1.5** V
